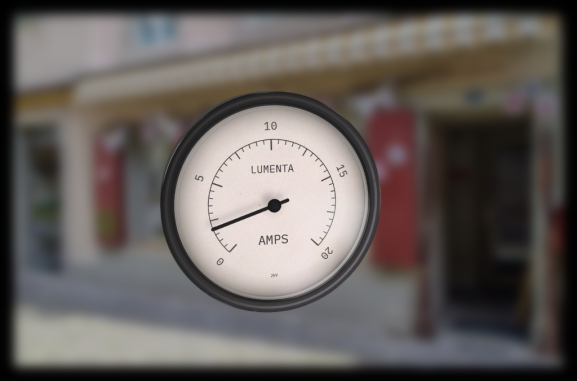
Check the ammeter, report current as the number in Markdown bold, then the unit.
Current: **2** A
